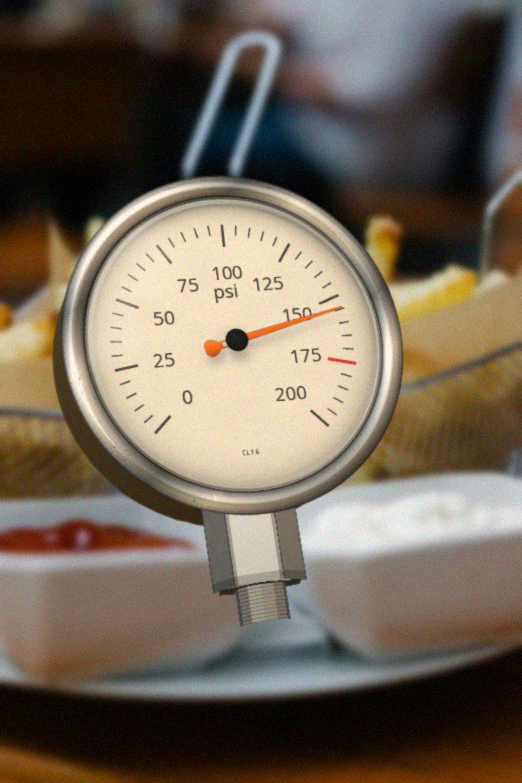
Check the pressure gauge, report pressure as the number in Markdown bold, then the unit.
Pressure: **155** psi
